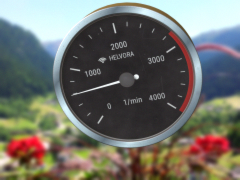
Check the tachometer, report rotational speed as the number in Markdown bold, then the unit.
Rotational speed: **600** rpm
